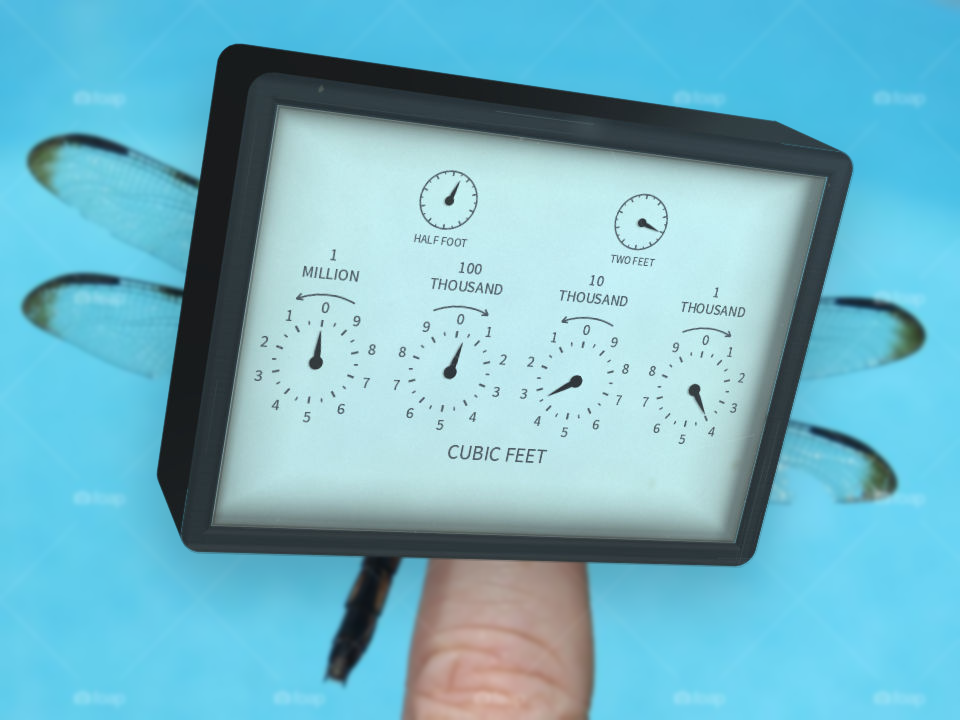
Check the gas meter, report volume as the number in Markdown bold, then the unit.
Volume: **3400** ft³
